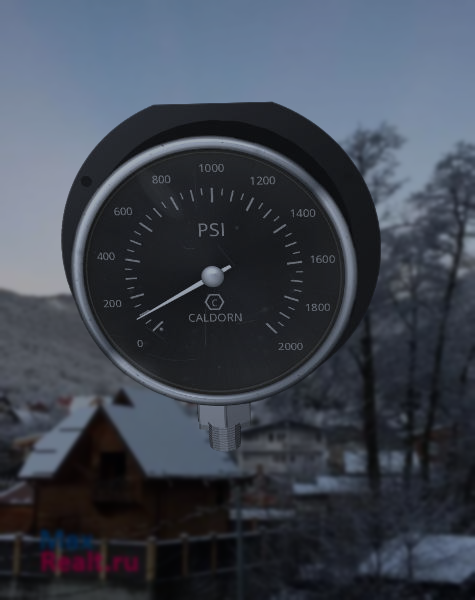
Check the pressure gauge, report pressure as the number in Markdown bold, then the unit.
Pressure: **100** psi
